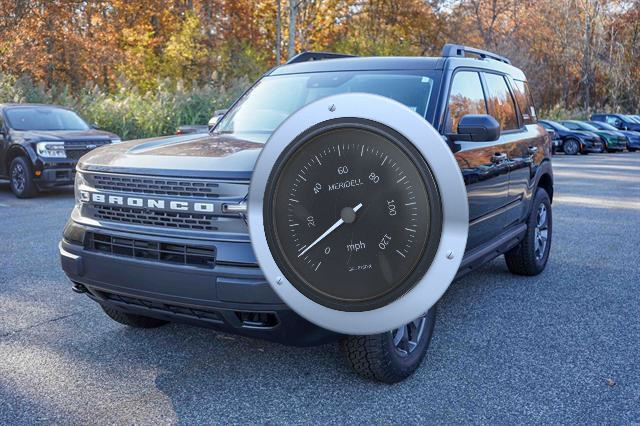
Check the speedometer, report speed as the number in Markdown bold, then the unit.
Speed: **8** mph
